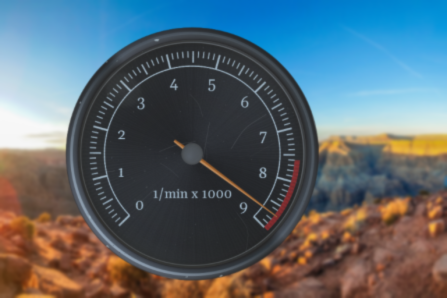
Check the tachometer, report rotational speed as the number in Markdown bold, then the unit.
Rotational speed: **8700** rpm
